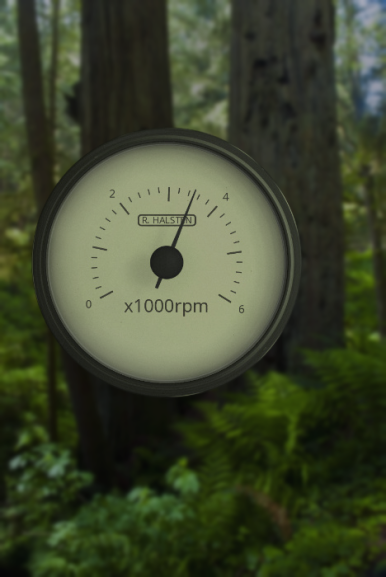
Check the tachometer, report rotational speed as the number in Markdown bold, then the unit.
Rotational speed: **3500** rpm
